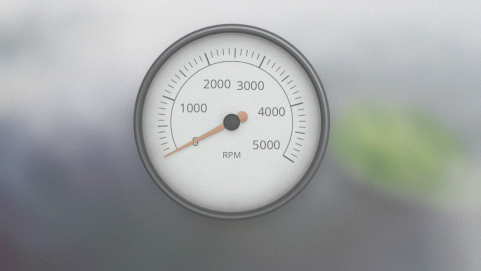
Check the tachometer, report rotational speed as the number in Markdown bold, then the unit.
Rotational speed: **0** rpm
